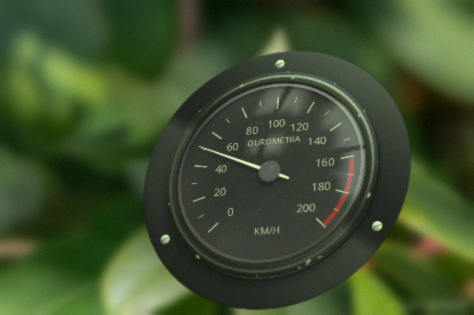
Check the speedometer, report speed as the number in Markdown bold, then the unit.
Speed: **50** km/h
